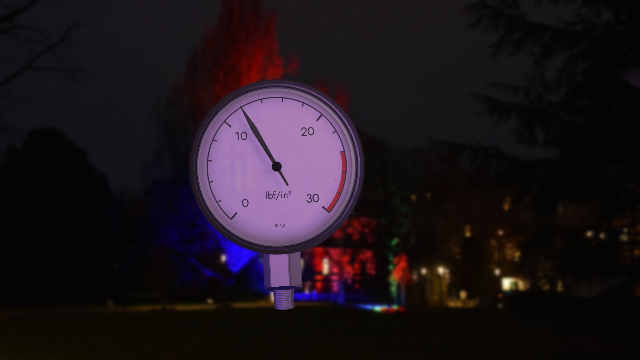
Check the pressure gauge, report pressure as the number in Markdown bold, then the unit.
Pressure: **12** psi
